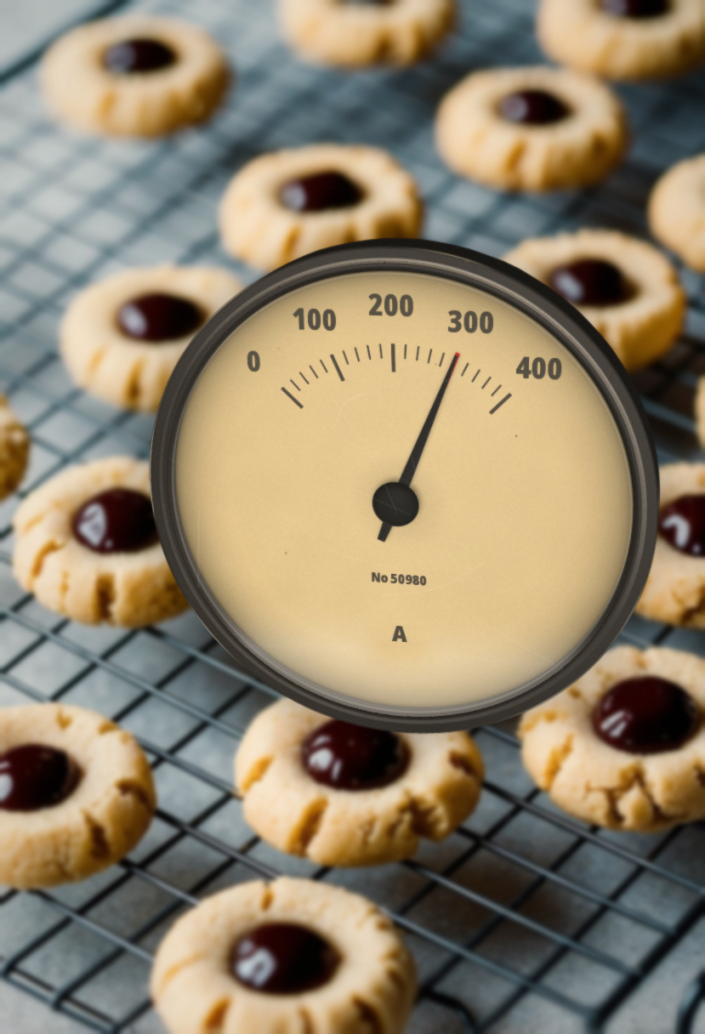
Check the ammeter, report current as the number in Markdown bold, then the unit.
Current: **300** A
